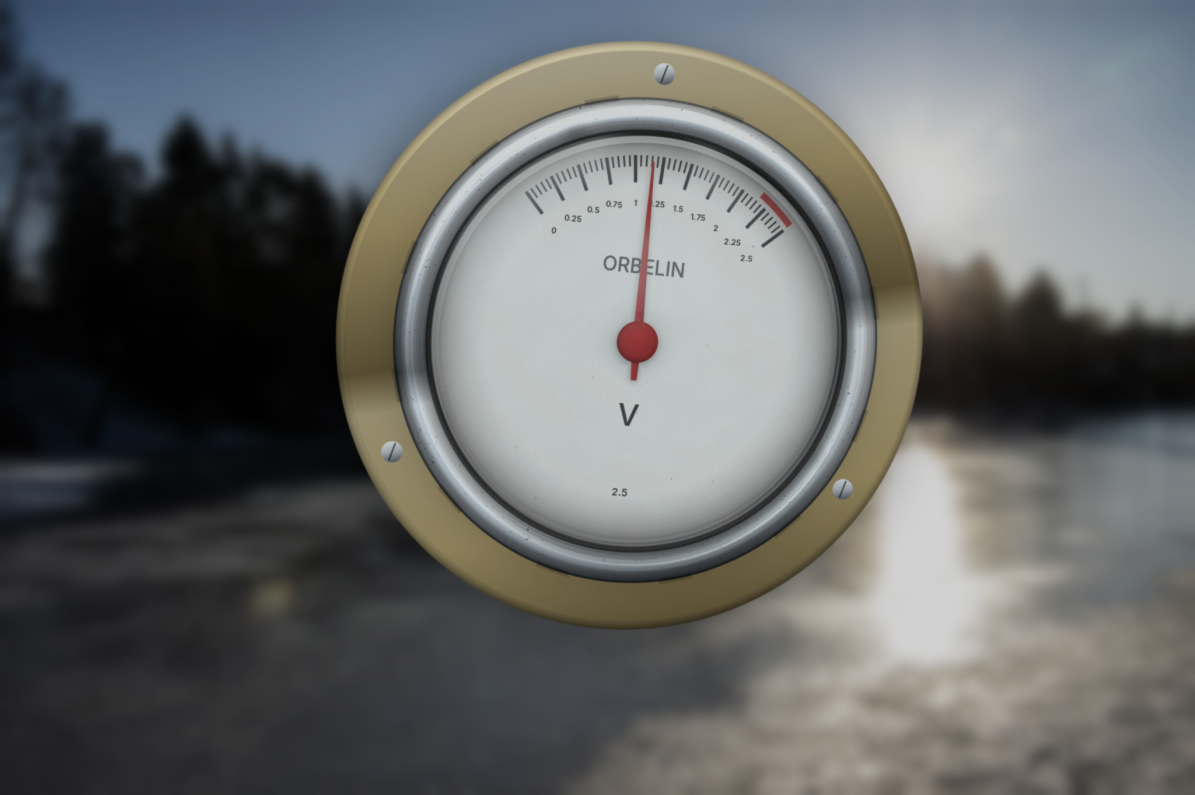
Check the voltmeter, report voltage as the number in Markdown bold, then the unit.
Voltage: **1.15** V
